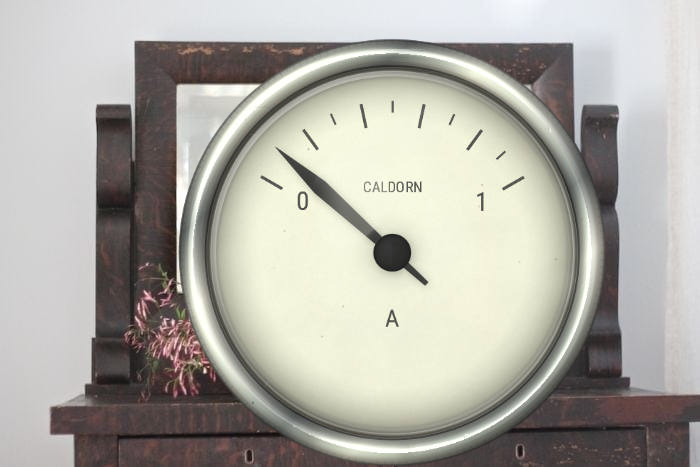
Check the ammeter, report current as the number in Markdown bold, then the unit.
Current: **0.1** A
